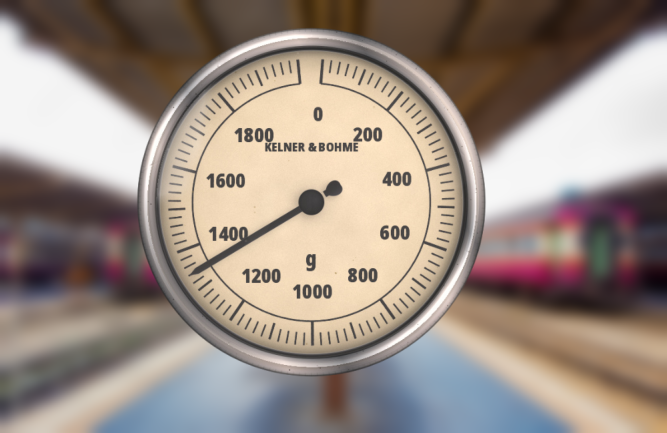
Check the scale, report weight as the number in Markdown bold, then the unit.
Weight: **1340** g
